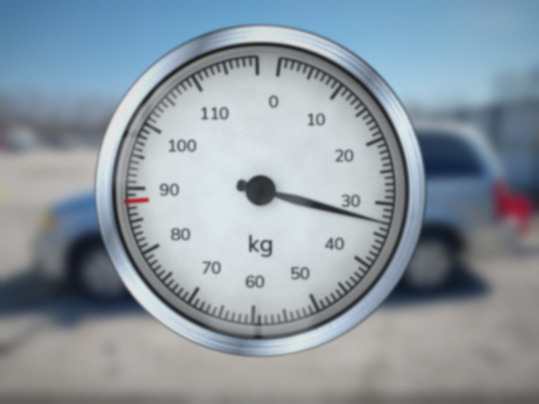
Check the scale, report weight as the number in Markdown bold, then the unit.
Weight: **33** kg
